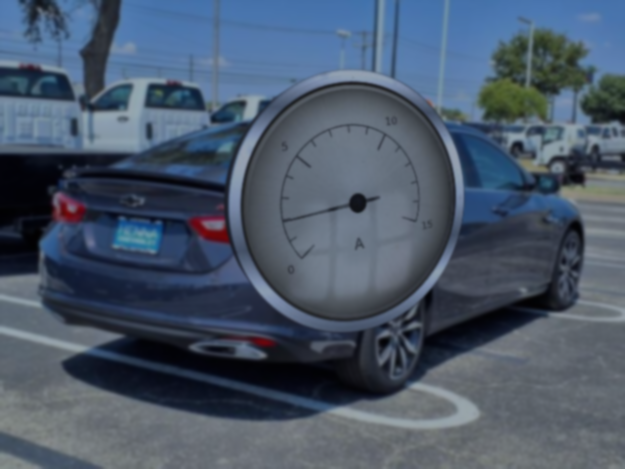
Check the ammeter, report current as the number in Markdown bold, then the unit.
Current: **2** A
